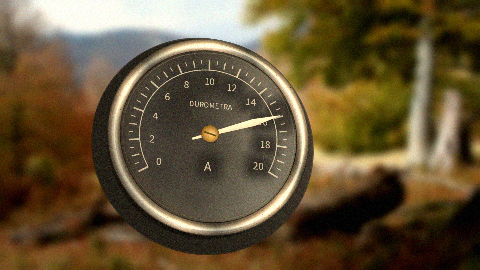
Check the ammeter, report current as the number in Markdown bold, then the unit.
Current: **16** A
